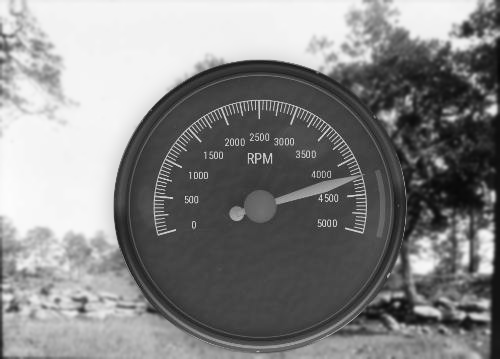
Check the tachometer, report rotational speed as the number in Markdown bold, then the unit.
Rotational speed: **4250** rpm
